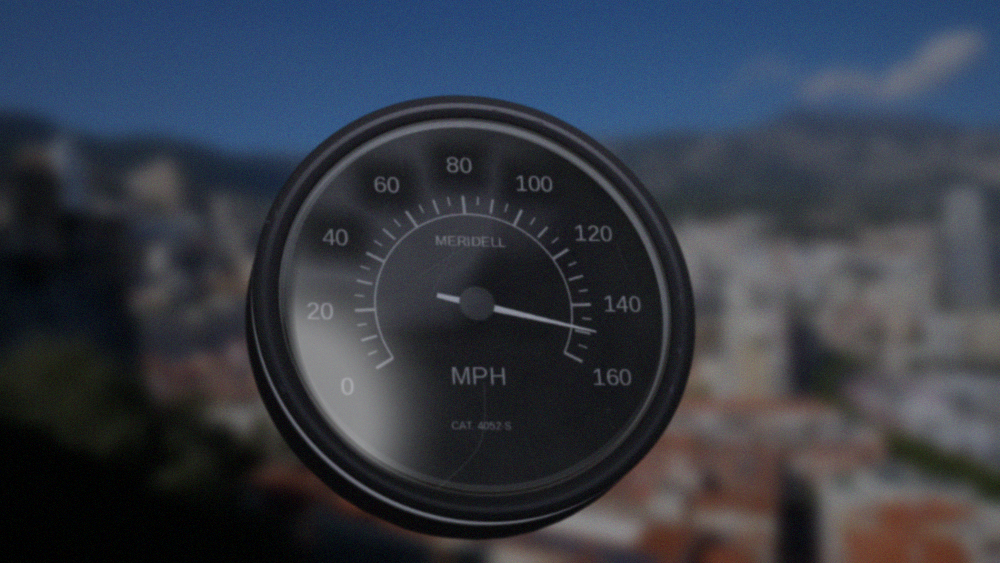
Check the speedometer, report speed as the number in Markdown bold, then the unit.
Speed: **150** mph
